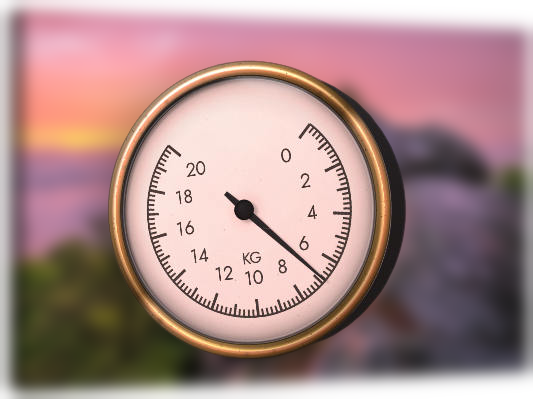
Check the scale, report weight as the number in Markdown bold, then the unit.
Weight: **6.8** kg
